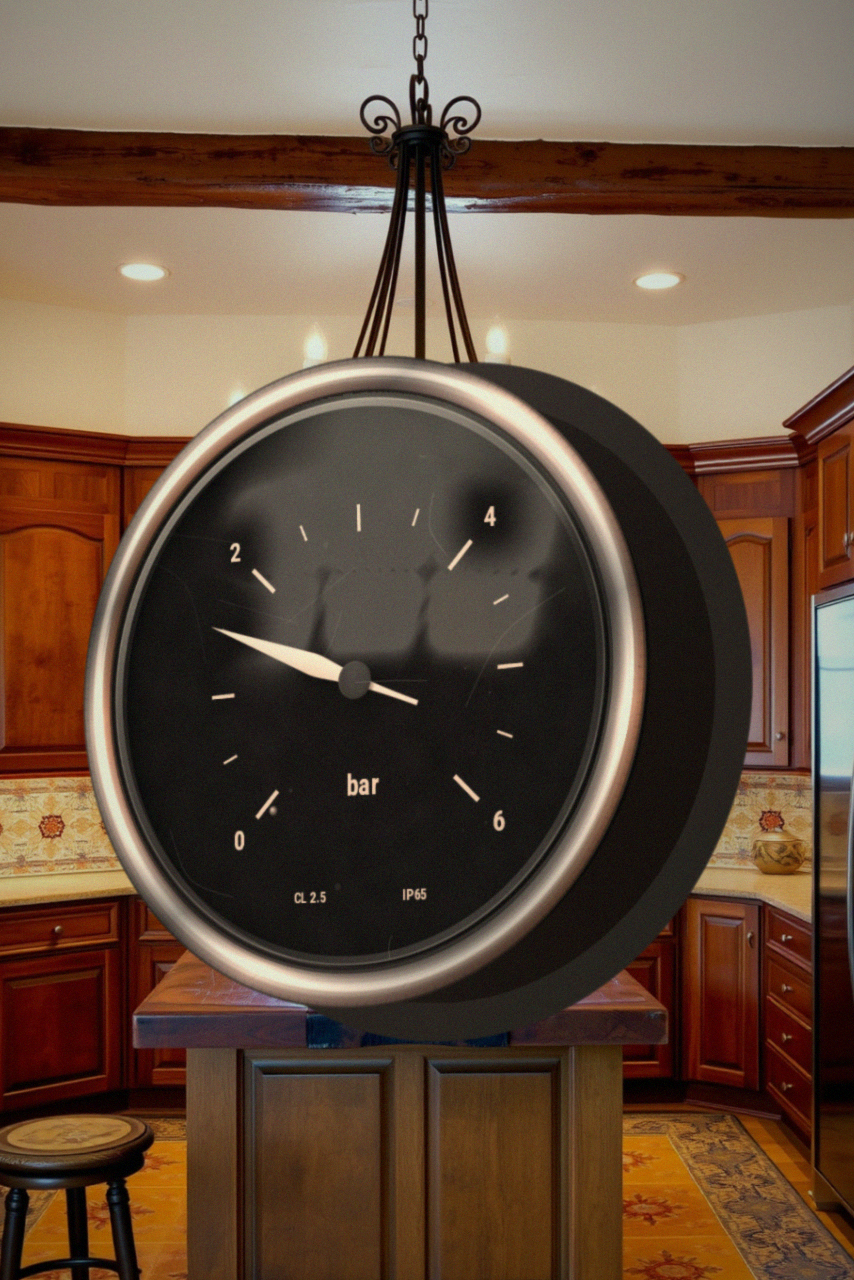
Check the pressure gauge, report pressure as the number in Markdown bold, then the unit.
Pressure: **1.5** bar
